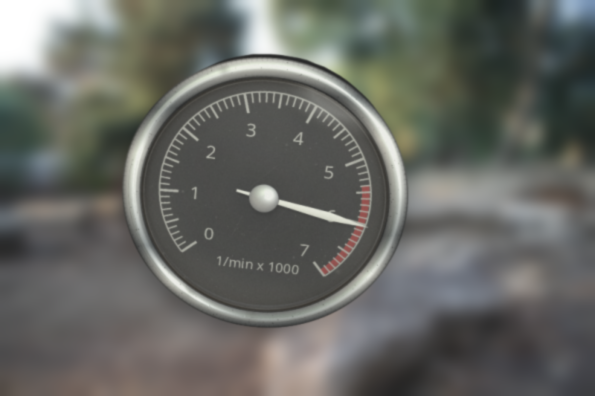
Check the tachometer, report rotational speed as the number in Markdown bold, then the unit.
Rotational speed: **6000** rpm
